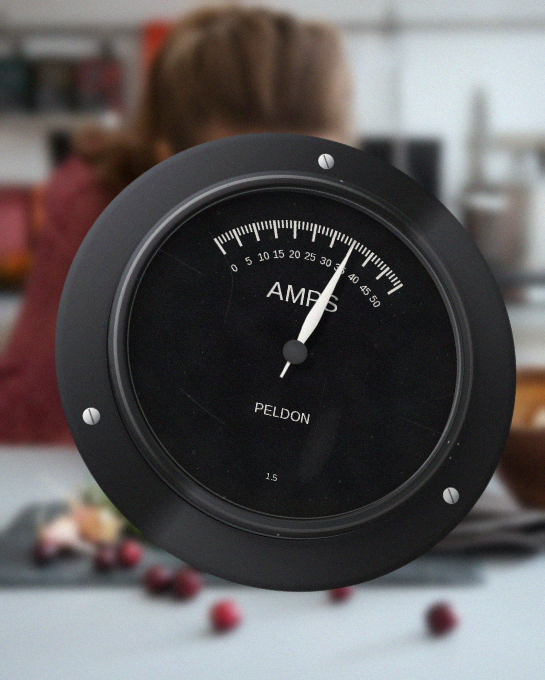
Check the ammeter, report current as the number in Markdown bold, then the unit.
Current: **35** A
